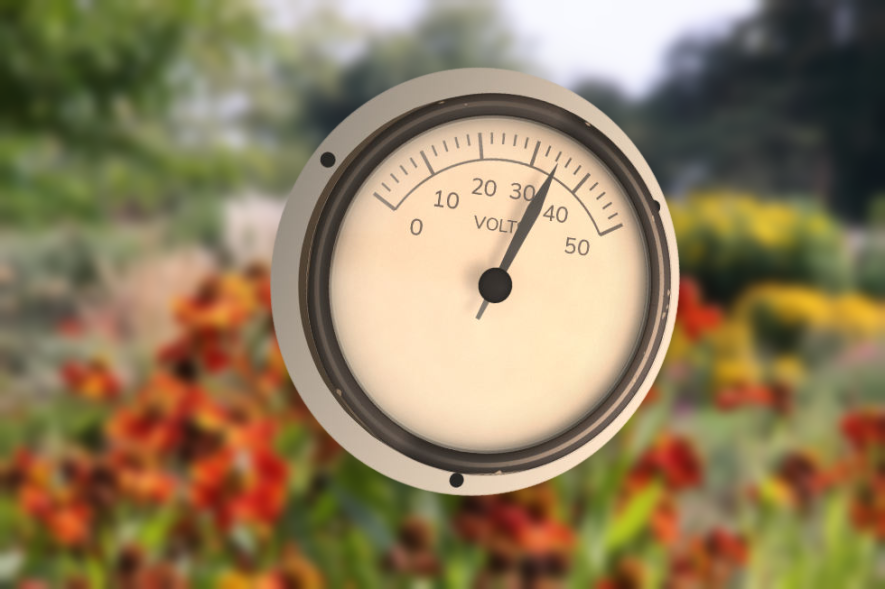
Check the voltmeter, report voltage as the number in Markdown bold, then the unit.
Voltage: **34** V
